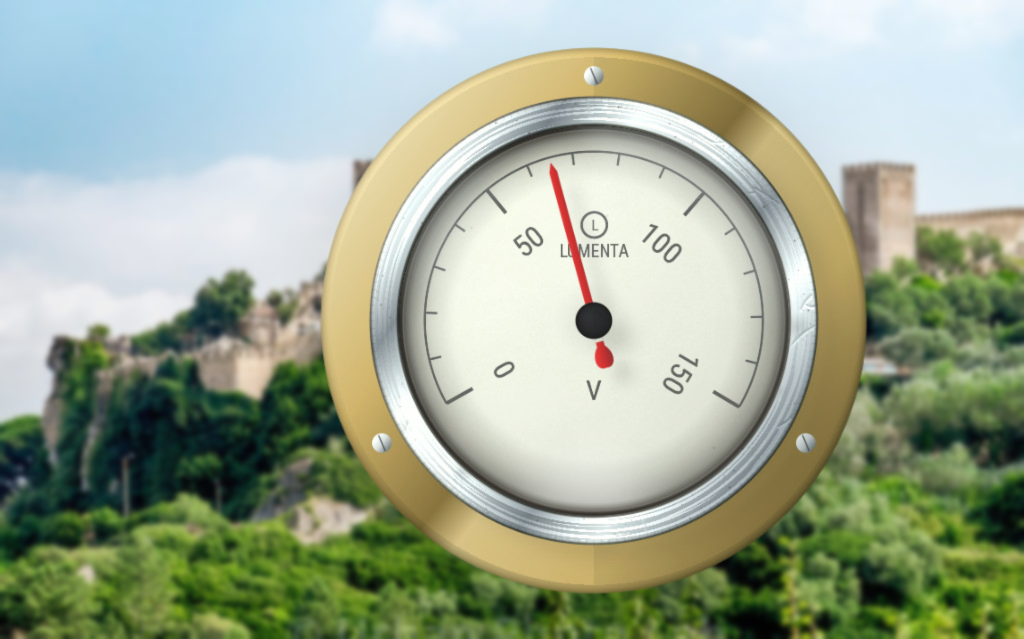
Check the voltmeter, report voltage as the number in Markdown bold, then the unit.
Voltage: **65** V
